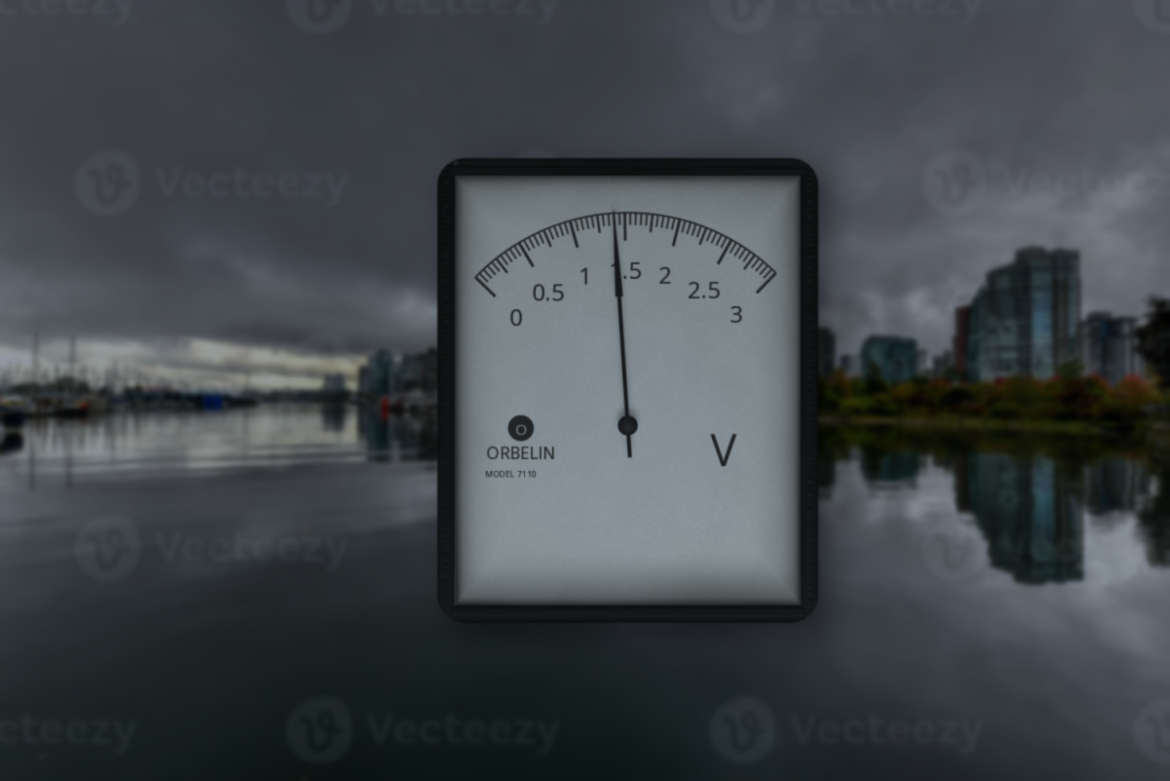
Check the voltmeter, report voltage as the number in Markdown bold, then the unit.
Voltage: **1.4** V
